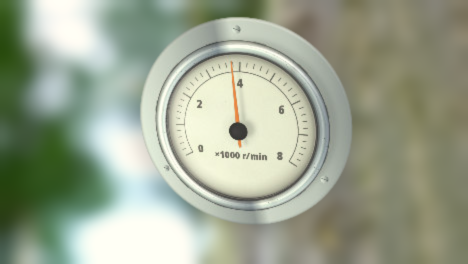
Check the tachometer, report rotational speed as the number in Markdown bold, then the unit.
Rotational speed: **3800** rpm
